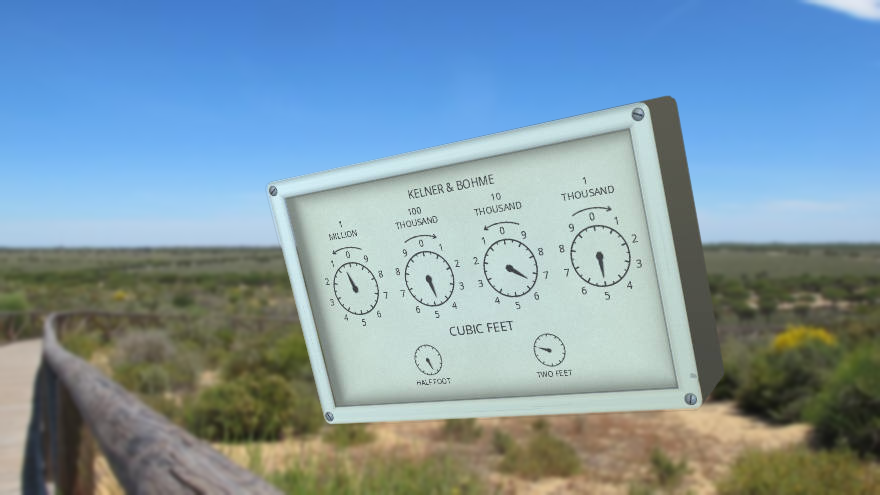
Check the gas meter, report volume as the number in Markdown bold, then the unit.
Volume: **46500** ft³
